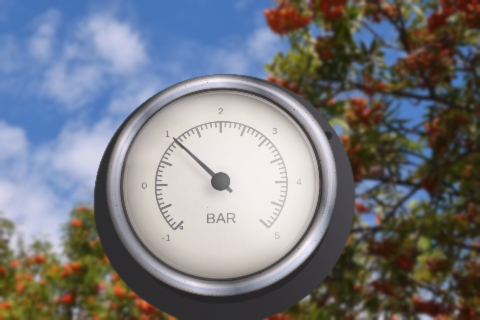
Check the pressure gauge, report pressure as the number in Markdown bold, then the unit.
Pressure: **1** bar
